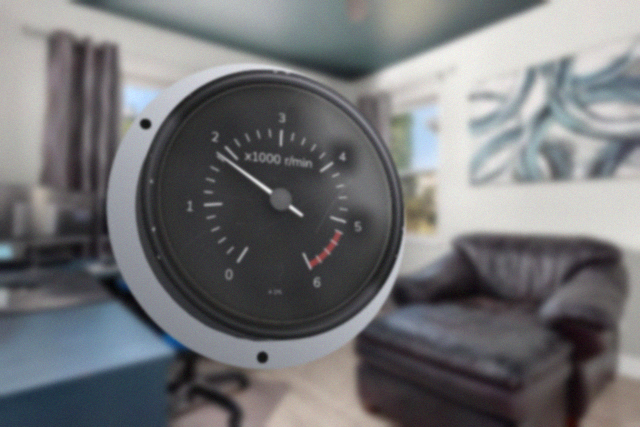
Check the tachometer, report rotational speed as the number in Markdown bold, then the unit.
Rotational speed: **1800** rpm
